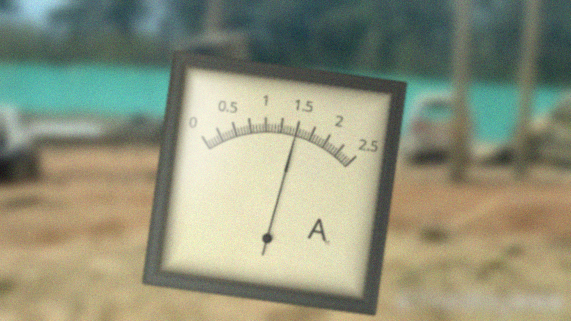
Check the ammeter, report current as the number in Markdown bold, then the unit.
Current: **1.5** A
